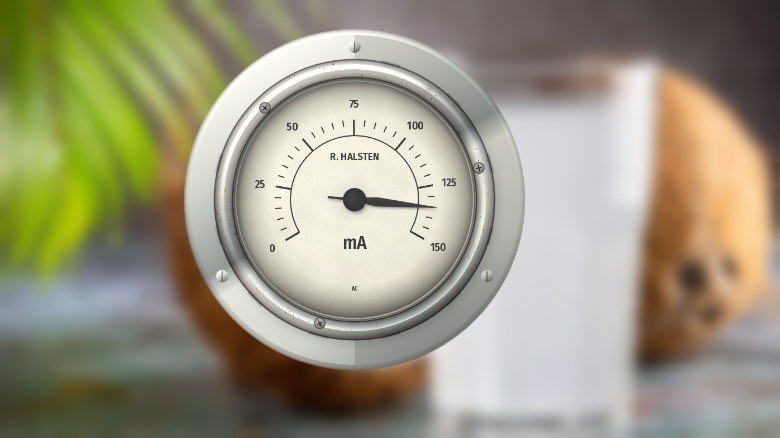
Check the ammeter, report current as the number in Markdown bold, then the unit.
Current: **135** mA
